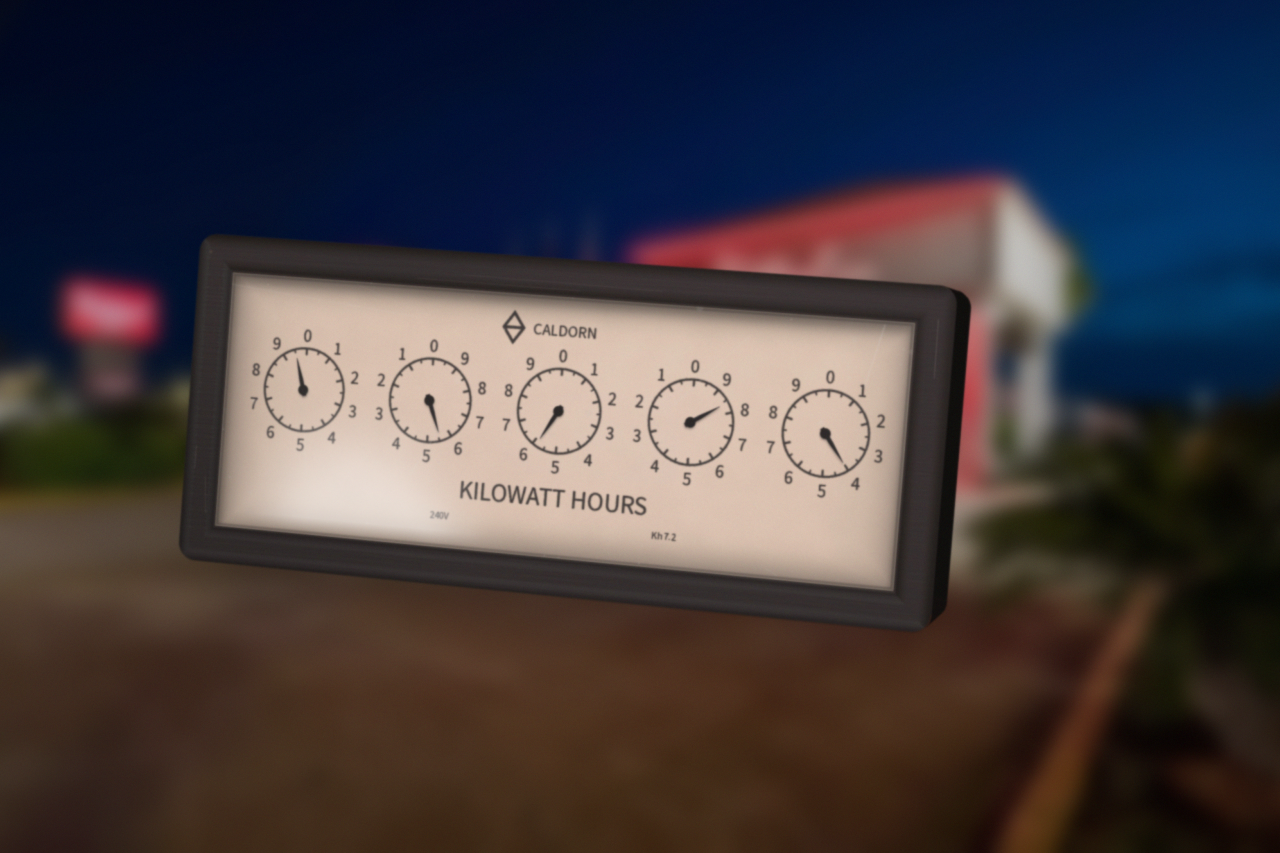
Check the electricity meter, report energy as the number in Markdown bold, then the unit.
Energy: **95584** kWh
